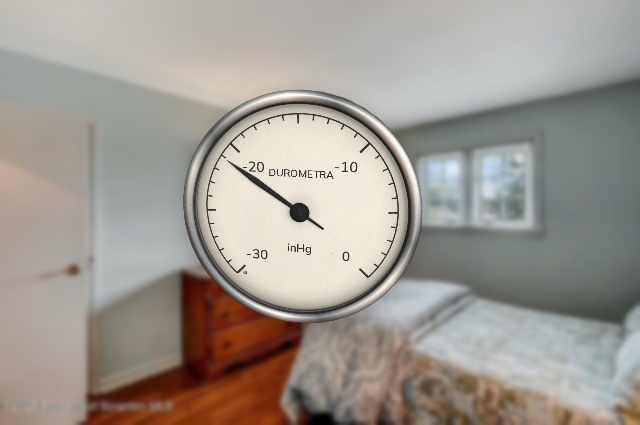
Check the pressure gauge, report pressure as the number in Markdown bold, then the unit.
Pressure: **-21** inHg
